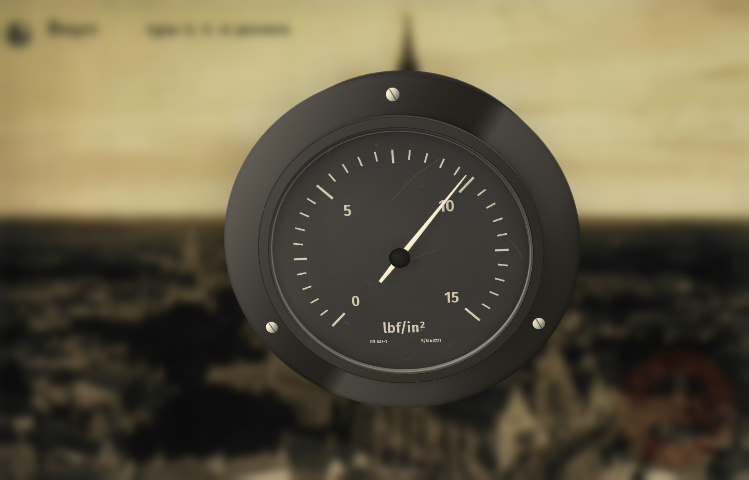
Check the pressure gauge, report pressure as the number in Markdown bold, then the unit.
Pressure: **9.75** psi
